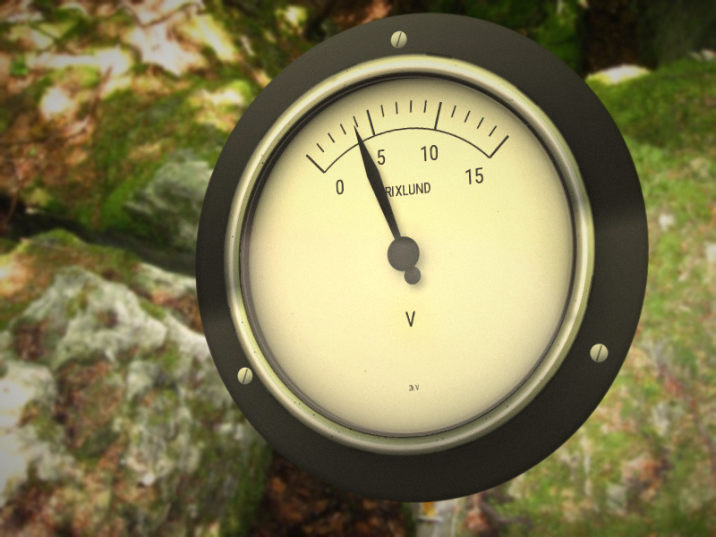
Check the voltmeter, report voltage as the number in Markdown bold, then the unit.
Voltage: **4** V
